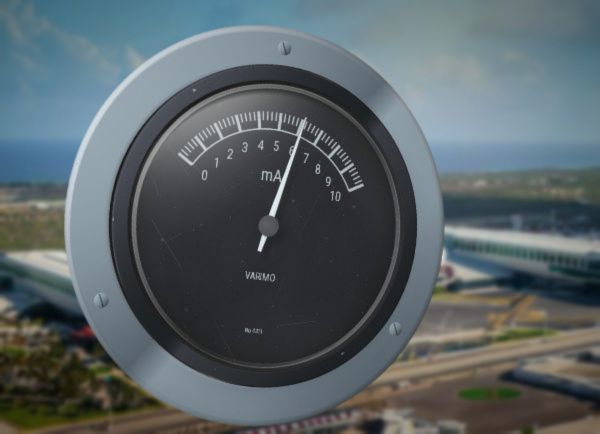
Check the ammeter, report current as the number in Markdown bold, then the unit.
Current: **6** mA
